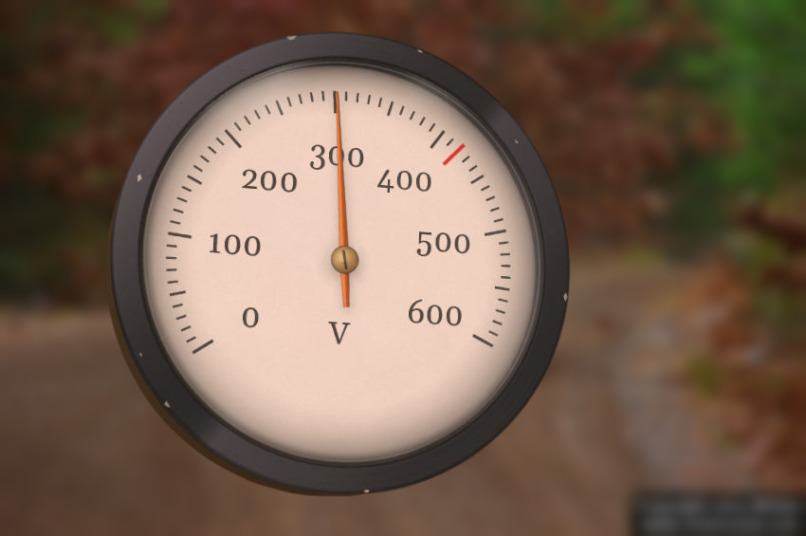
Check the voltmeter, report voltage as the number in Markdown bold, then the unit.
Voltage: **300** V
